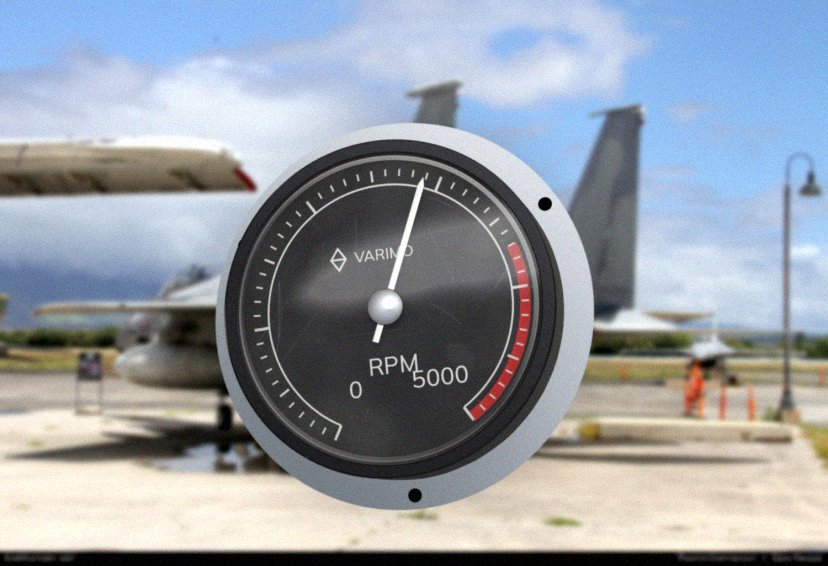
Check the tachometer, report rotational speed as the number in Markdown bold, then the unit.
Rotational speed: **2900** rpm
